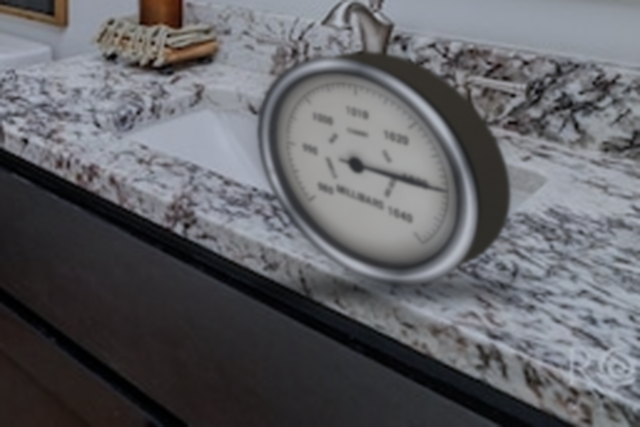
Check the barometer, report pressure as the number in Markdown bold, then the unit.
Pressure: **1030** mbar
